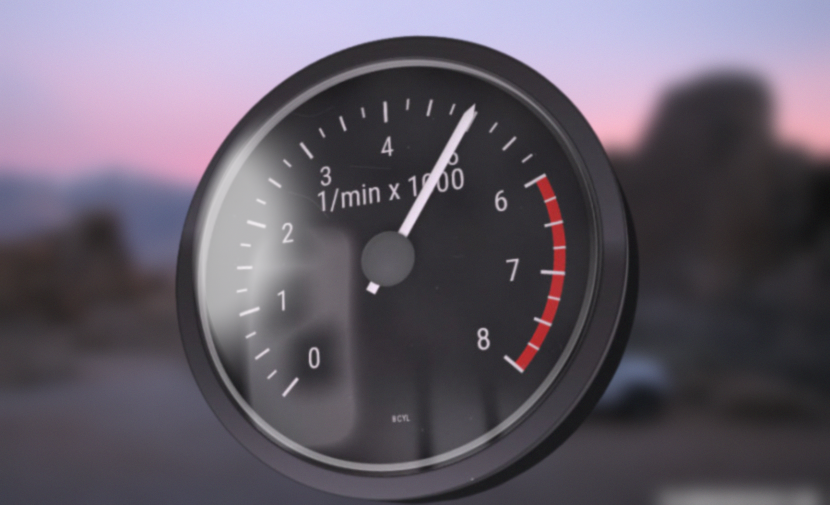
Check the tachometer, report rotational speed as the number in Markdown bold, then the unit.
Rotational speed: **5000** rpm
